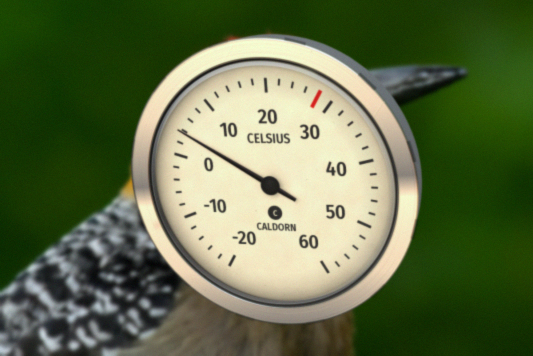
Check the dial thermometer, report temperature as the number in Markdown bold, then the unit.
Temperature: **4** °C
